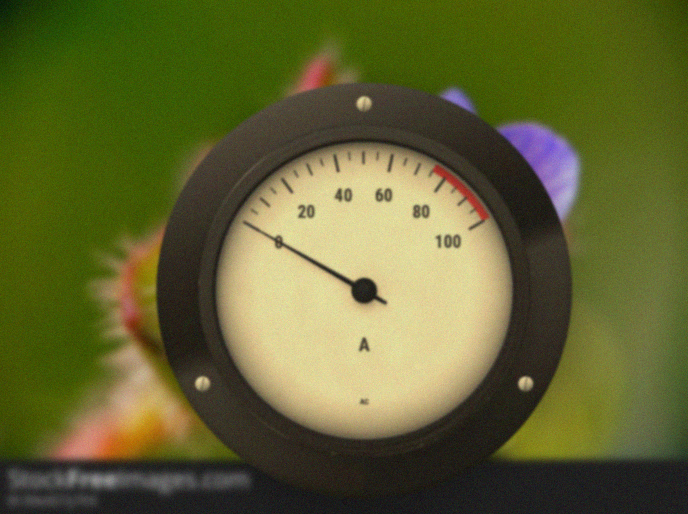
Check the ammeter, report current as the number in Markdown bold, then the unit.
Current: **0** A
